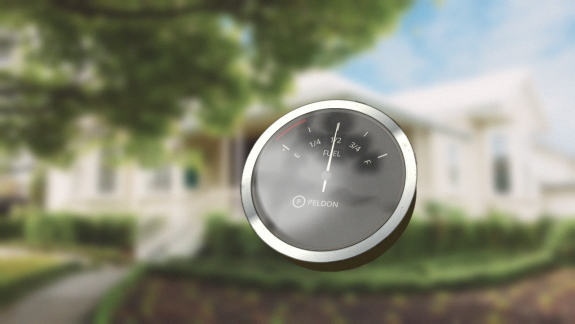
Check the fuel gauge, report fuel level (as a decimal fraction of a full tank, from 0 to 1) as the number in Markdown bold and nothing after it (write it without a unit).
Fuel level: **0.5**
